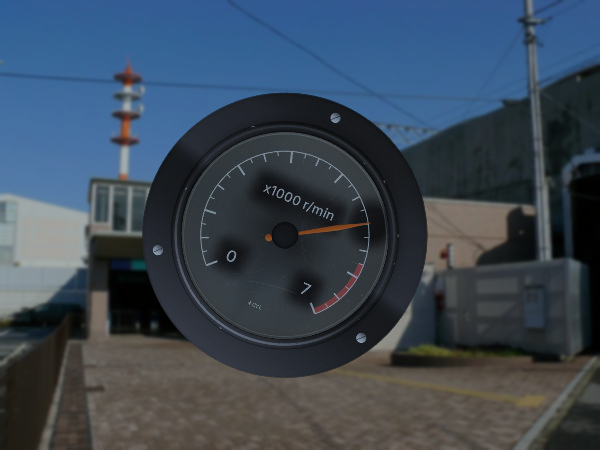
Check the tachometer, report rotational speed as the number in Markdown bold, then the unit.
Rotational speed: **5000** rpm
